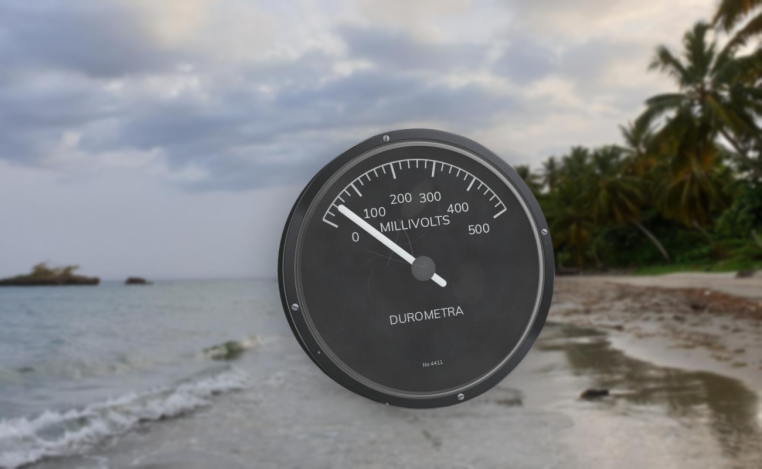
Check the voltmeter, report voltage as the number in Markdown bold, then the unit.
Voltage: **40** mV
